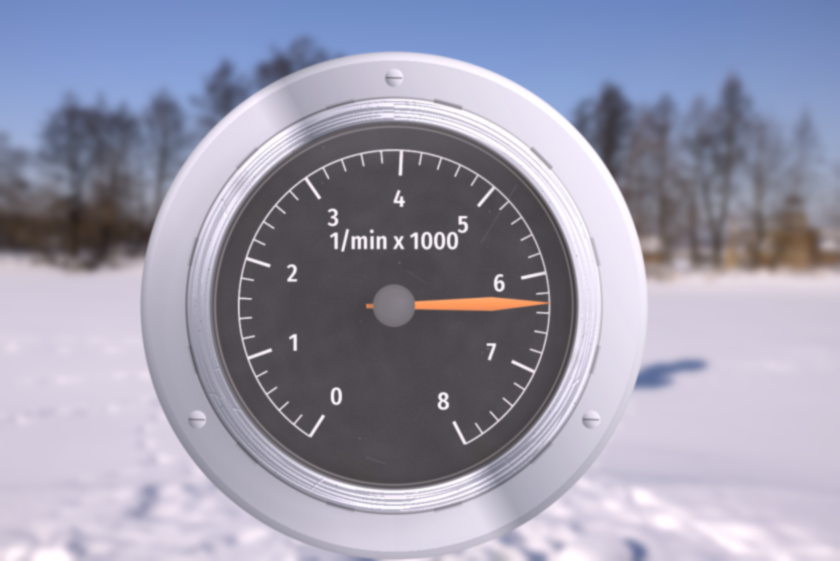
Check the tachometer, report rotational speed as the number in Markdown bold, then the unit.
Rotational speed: **6300** rpm
